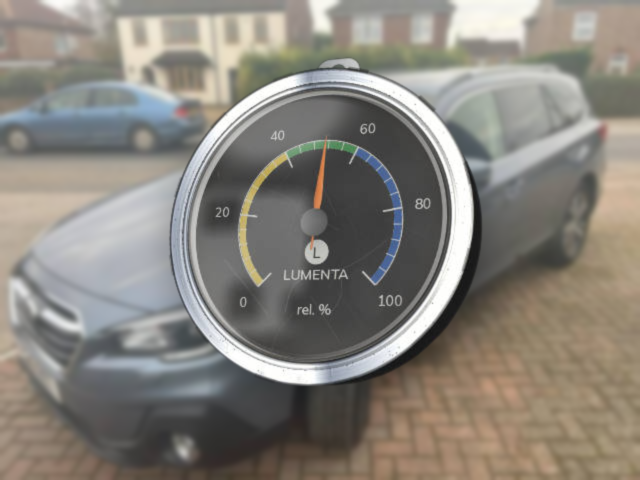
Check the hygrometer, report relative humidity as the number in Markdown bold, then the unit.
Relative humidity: **52** %
